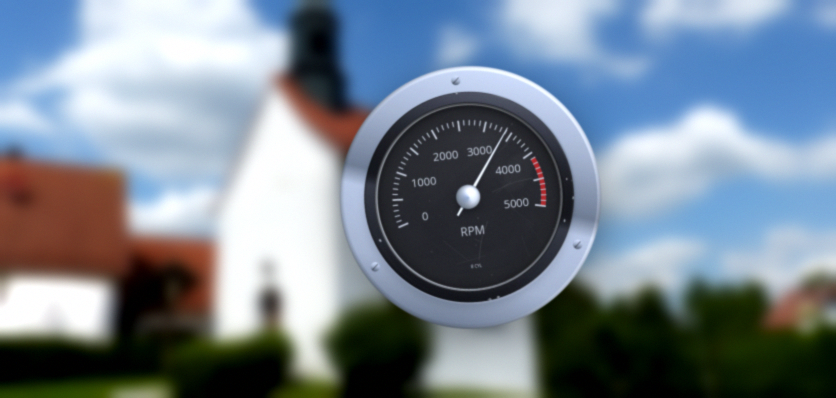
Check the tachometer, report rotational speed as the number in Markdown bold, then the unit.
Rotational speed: **3400** rpm
